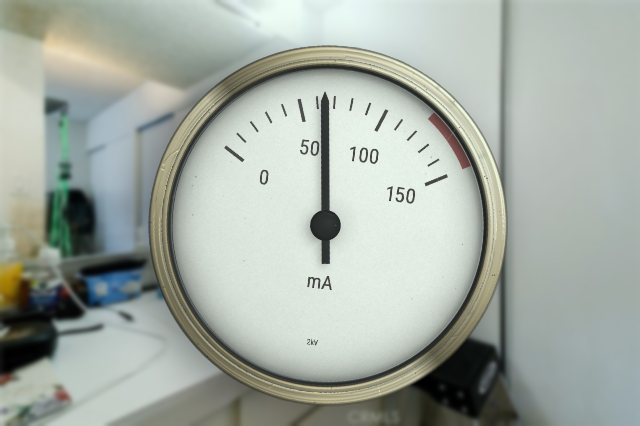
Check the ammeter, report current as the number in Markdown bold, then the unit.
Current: **65** mA
